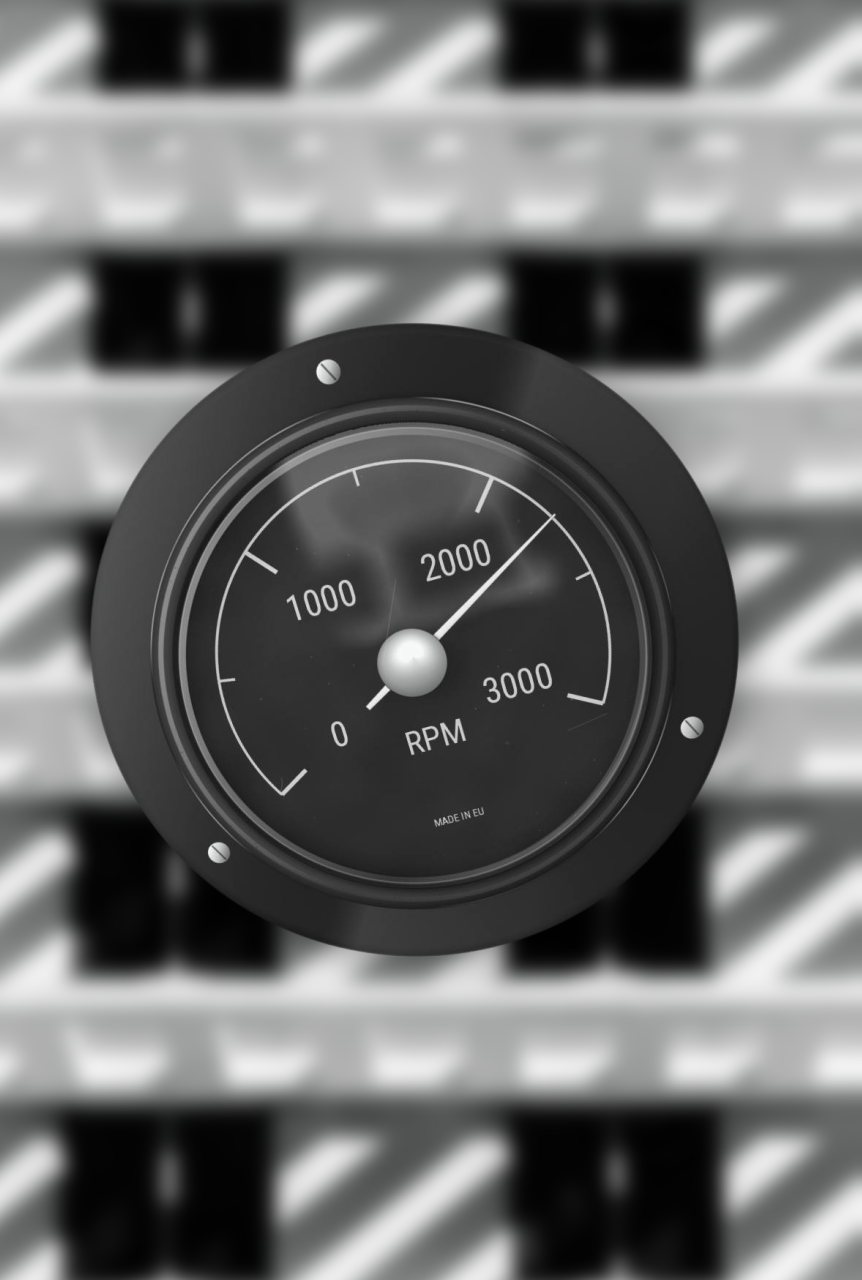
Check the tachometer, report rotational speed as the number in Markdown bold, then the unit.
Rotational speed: **2250** rpm
